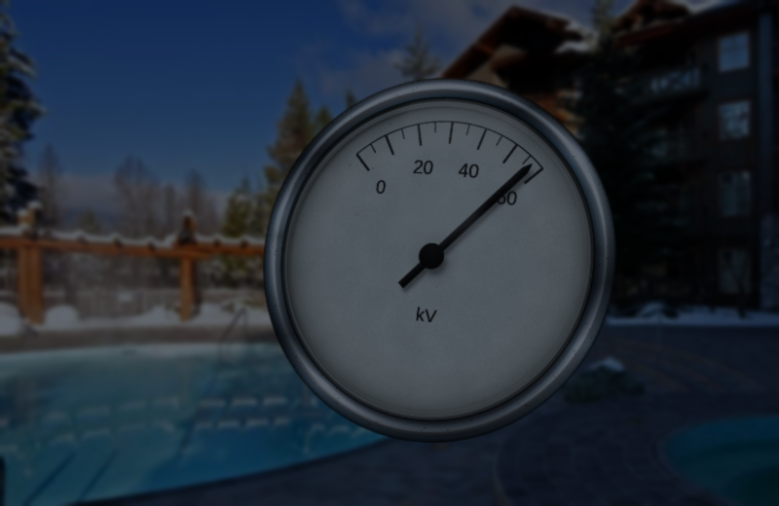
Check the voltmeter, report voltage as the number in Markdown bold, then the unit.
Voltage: **57.5** kV
